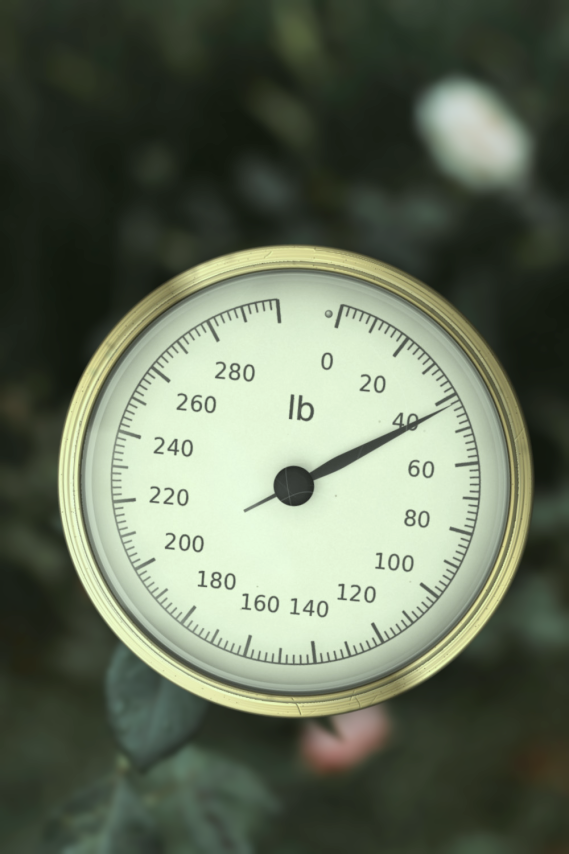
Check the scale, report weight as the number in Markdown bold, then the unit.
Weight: **42** lb
